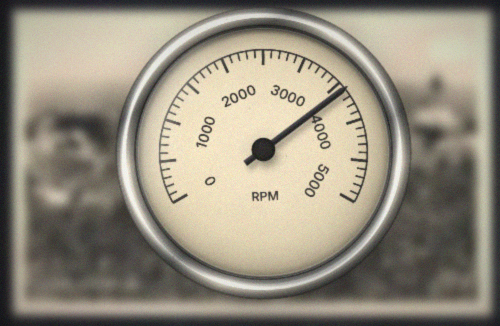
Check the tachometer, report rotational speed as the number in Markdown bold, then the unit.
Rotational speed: **3600** rpm
